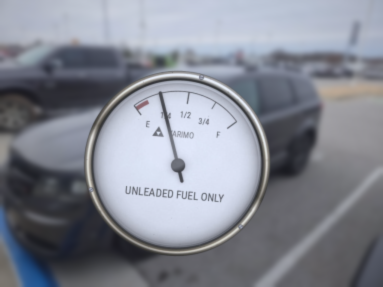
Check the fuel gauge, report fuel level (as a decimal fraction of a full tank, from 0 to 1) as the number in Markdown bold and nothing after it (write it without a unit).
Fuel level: **0.25**
